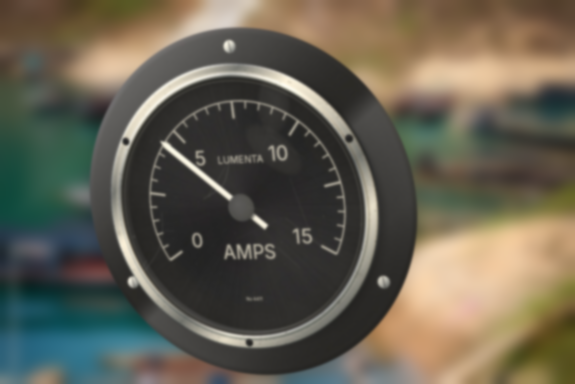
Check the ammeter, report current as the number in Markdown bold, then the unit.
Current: **4.5** A
